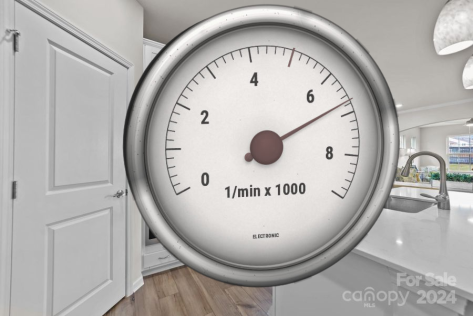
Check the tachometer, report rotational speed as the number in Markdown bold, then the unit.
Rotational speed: **6700** rpm
